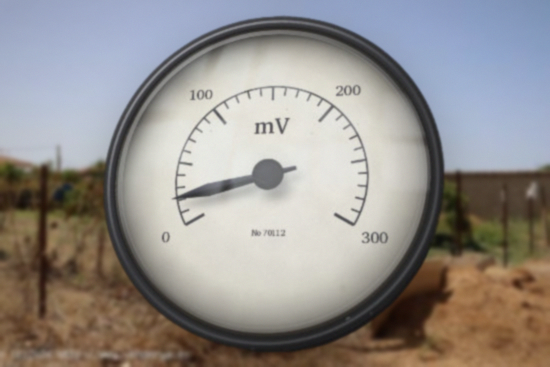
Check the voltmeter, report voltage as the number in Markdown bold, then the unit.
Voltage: **20** mV
